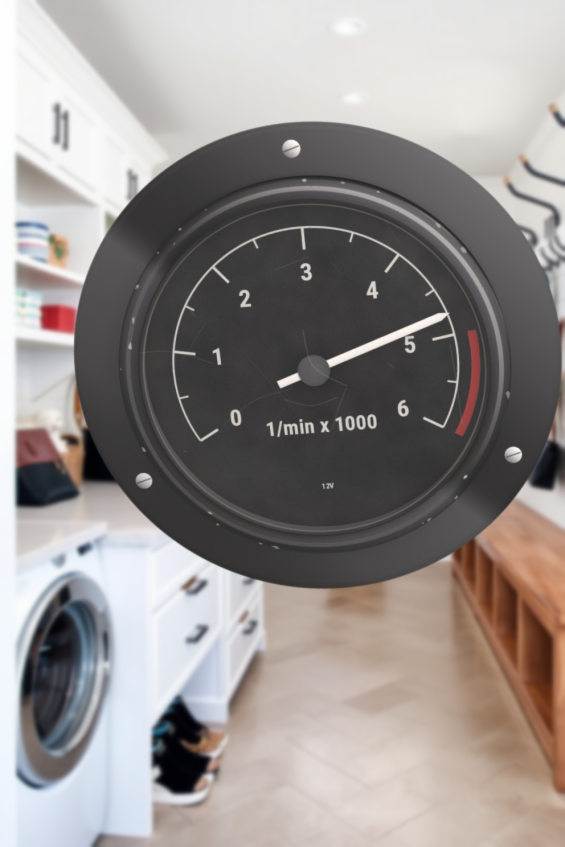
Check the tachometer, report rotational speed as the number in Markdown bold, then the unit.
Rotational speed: **4750** rpm
